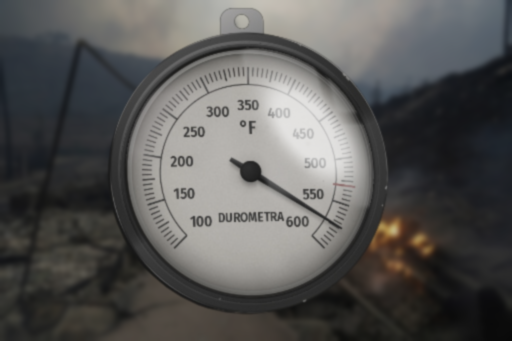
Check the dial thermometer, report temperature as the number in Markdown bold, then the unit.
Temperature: **575** °F
